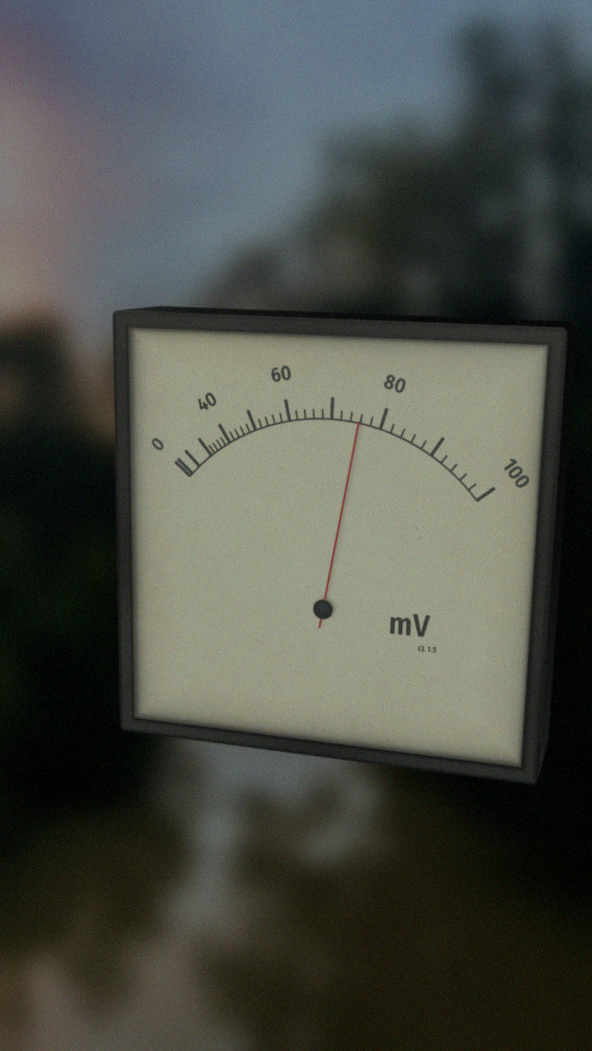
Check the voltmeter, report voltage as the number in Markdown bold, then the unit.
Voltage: **76** mV
